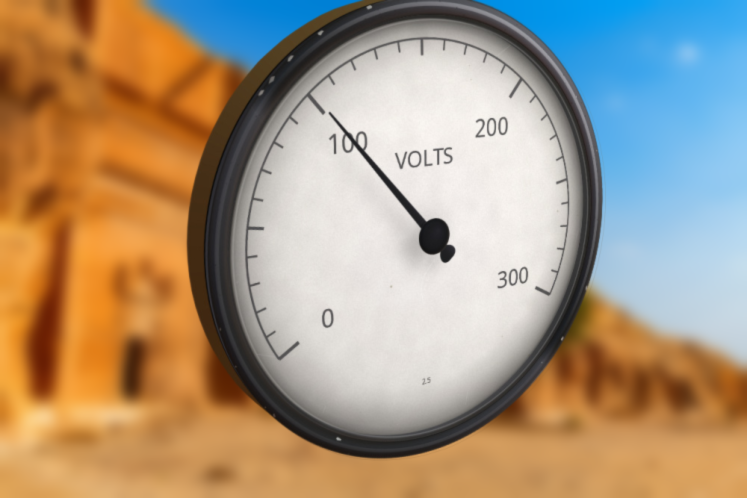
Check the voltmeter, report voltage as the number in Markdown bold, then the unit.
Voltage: **100** V
